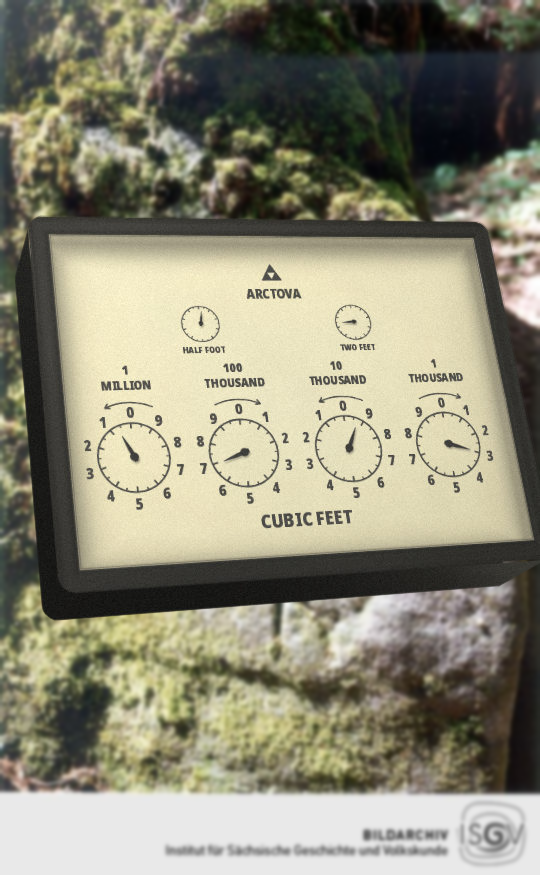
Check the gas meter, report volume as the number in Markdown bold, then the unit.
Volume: **69300** ft³
